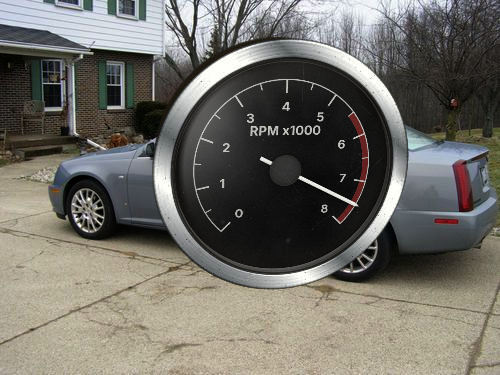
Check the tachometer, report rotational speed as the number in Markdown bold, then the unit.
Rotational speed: **7500** rpm
